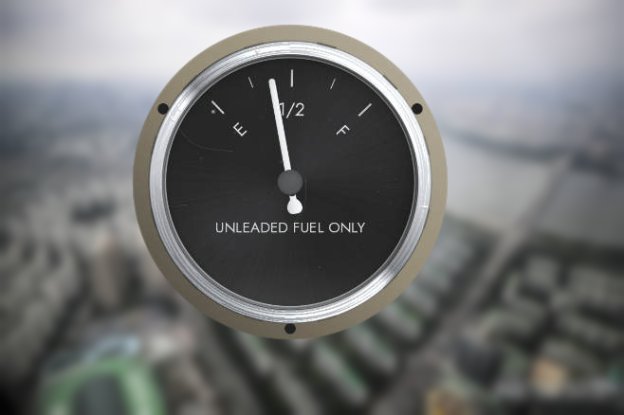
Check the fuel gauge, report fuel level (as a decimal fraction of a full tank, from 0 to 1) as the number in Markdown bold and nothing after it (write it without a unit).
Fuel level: **0.375**
